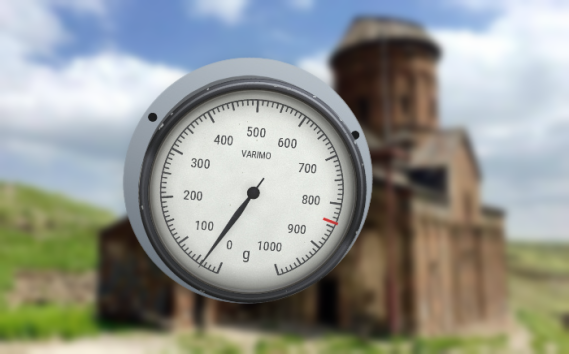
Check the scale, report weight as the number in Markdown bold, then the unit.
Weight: **40** g
